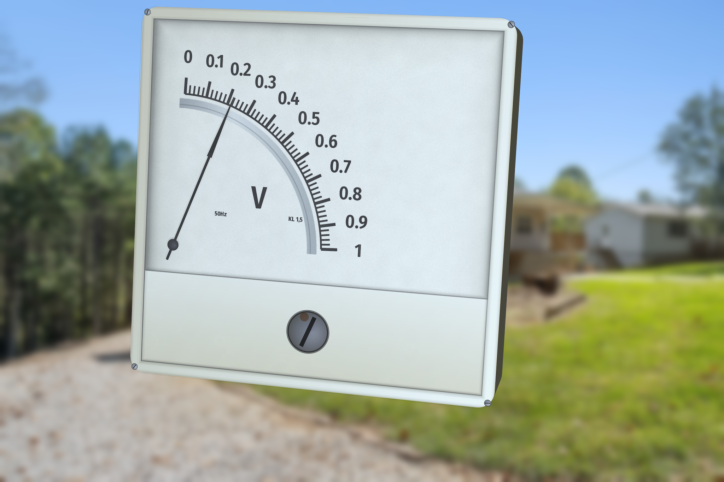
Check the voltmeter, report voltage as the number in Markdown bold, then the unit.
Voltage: **0.22** V
